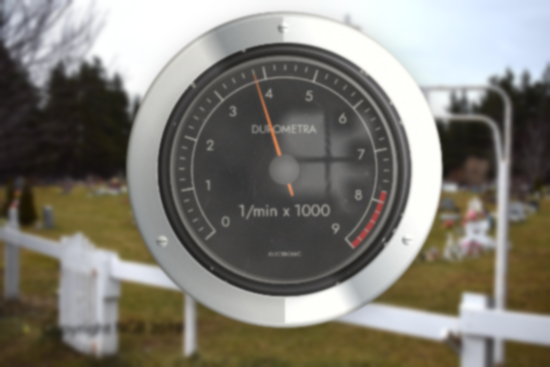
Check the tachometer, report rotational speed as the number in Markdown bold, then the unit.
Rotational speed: **3800** rpm
